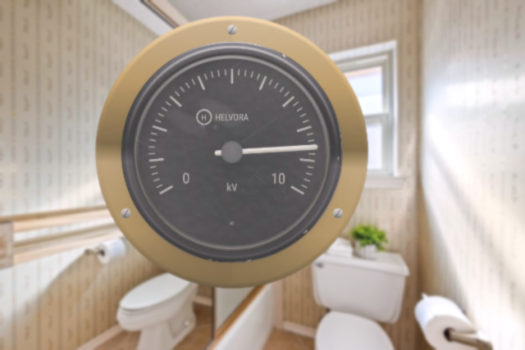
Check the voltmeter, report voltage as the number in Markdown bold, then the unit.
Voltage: **8.6** kV
